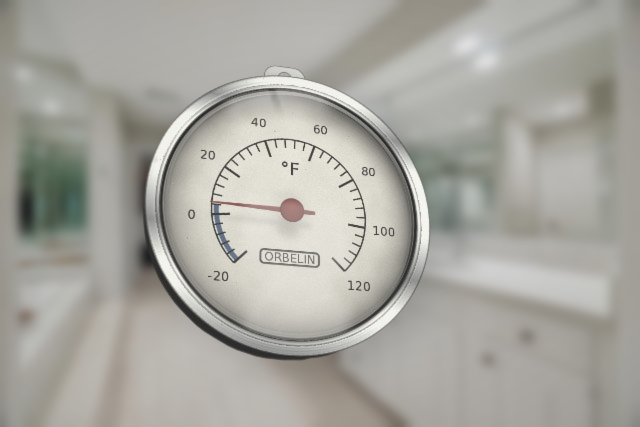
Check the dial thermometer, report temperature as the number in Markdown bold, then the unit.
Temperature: **4** °F
